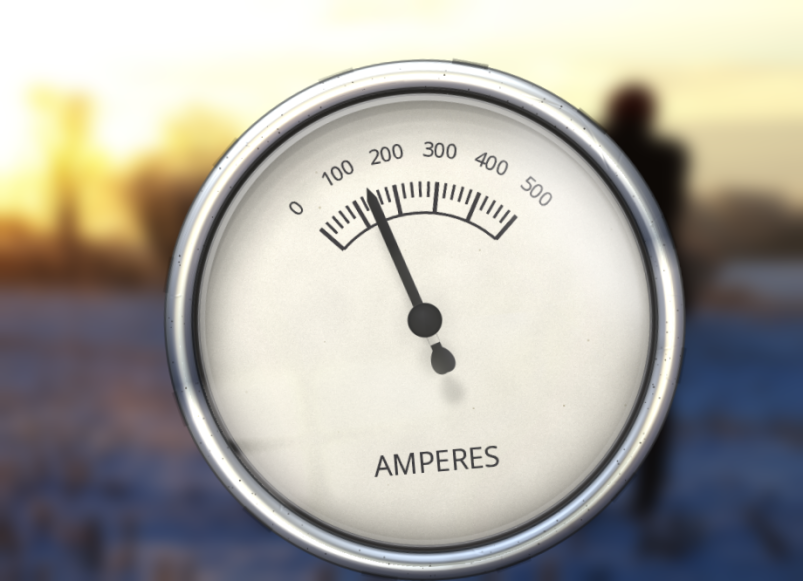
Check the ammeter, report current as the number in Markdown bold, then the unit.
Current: **140** A
